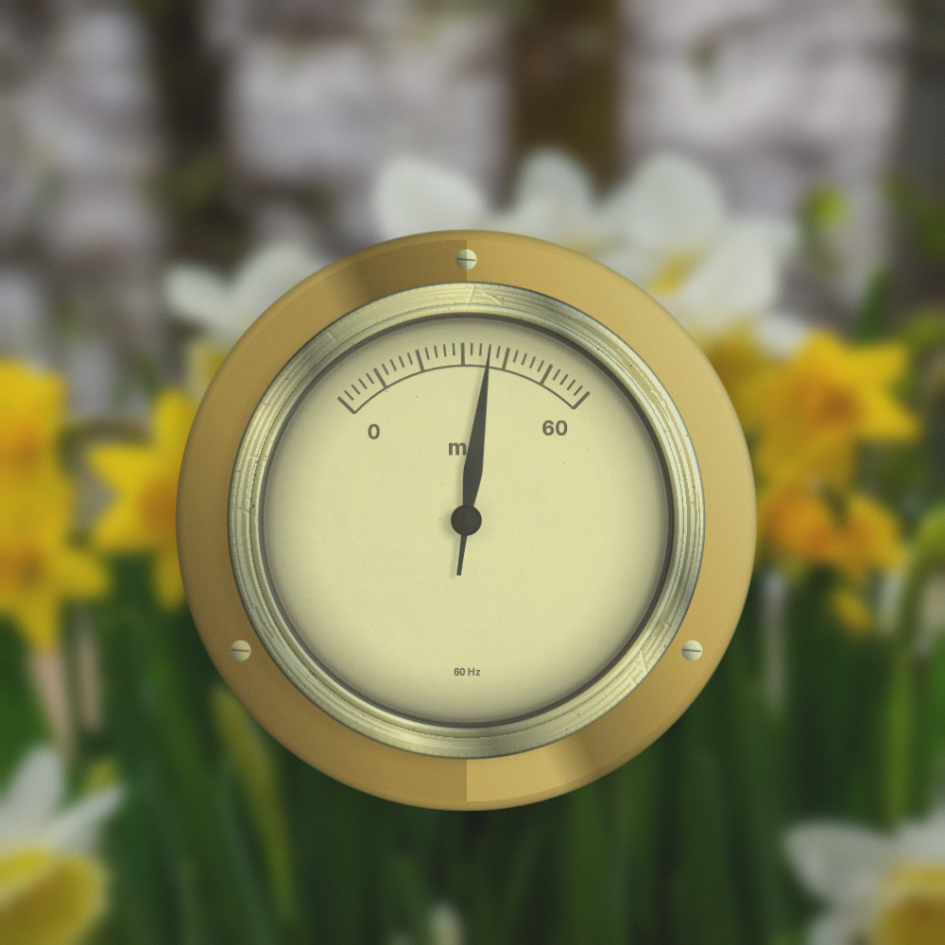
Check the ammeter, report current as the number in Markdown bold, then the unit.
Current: **36** mA
